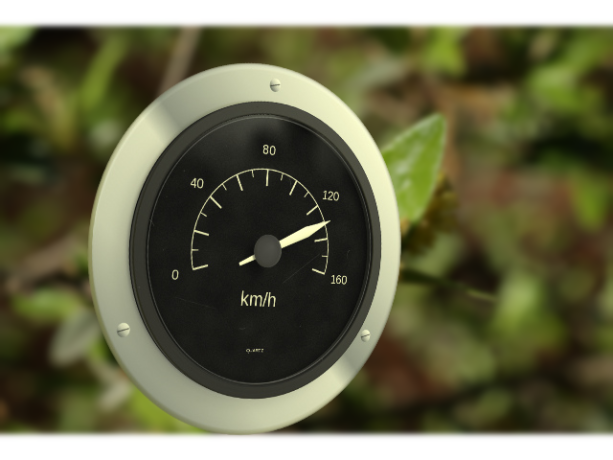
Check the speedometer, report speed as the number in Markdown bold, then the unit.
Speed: **130** km/h
